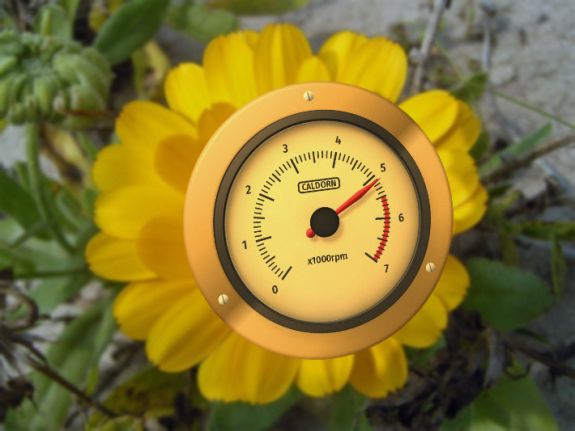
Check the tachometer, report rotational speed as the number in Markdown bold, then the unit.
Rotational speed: **5100** rpm
